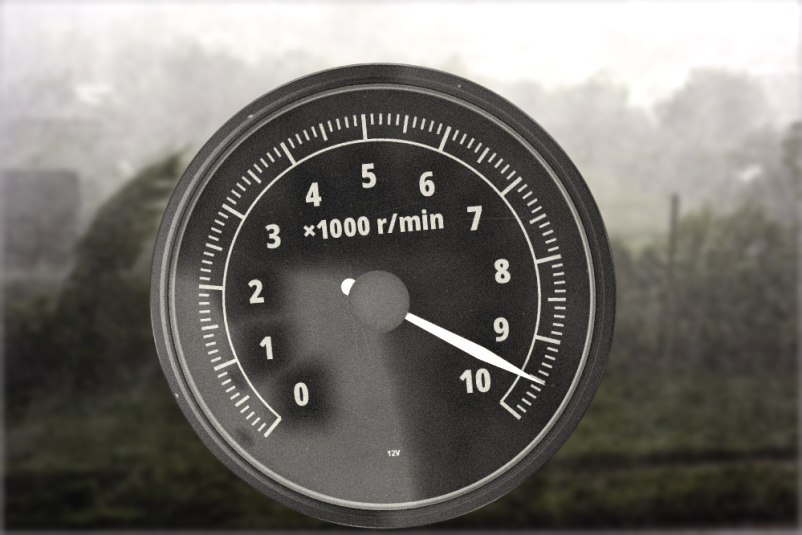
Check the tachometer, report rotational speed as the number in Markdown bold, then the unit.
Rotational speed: **9500** rpm
